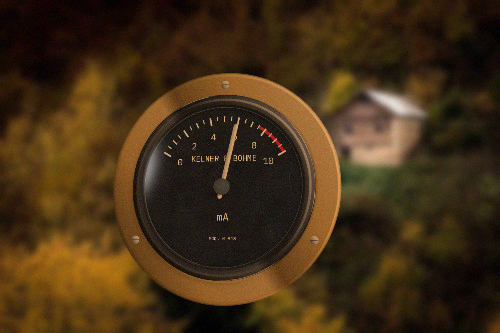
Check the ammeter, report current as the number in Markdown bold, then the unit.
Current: **6** mA
